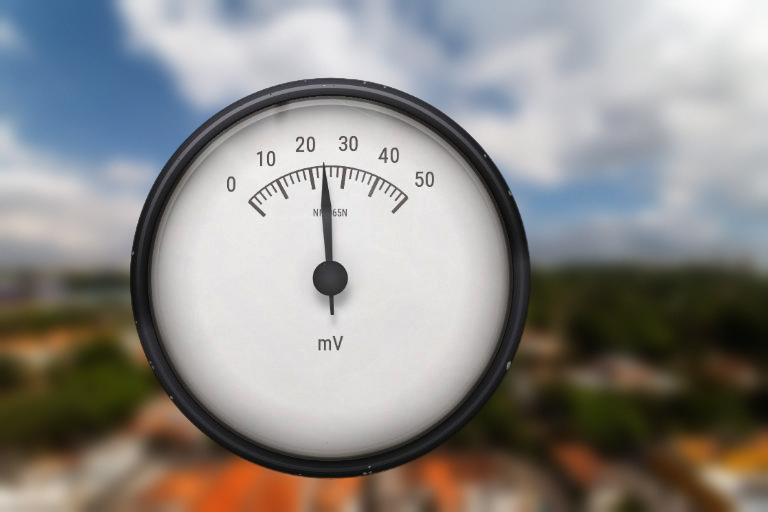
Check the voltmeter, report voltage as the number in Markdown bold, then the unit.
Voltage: **24** mV
